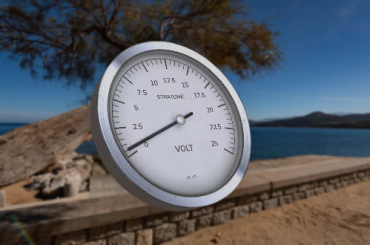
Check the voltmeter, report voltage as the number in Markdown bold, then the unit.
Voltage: **0.5** V
